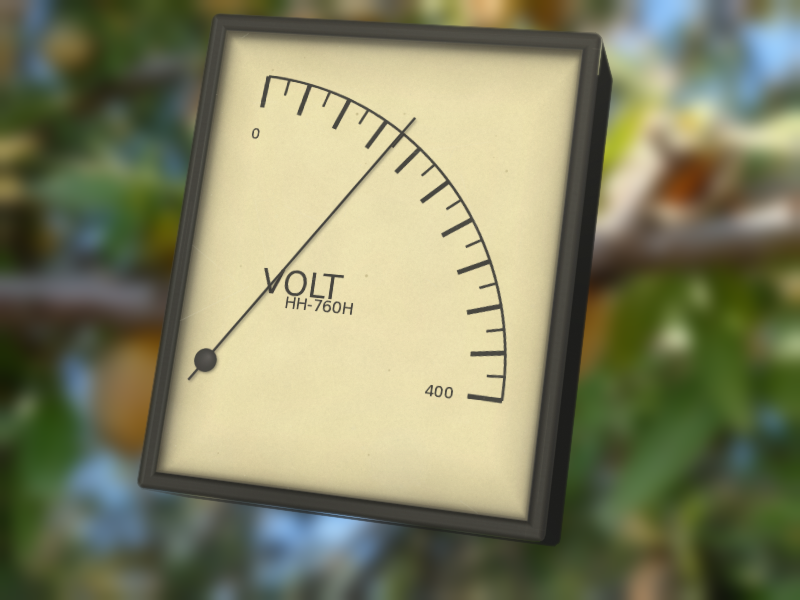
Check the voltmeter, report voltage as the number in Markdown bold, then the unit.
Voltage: **140** V
